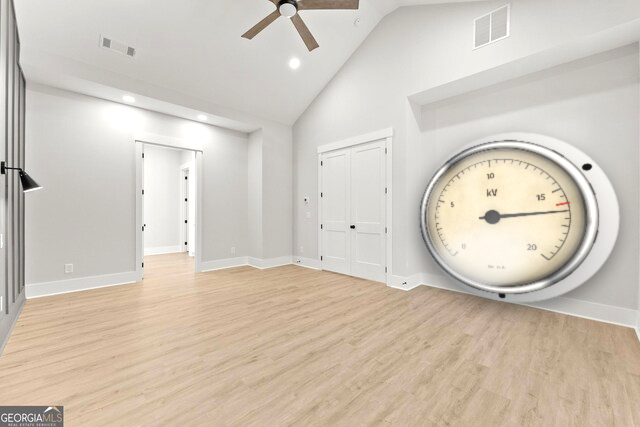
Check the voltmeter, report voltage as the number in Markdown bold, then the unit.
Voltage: **16.5** kV
